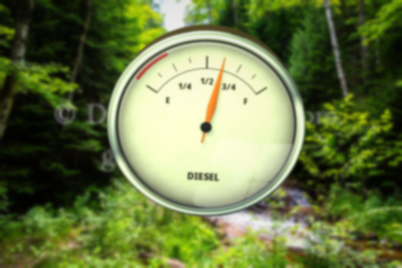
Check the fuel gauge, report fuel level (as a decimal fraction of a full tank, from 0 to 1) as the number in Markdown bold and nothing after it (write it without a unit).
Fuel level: **0.625**
